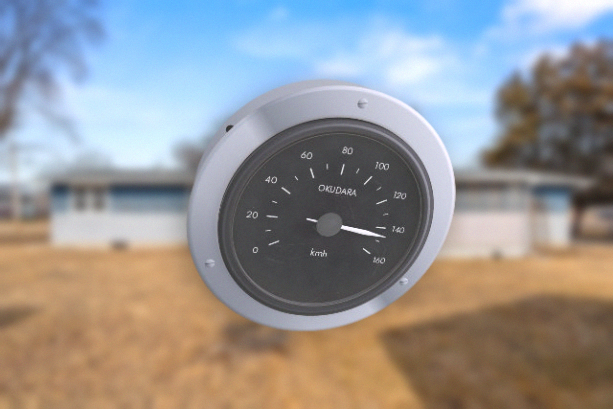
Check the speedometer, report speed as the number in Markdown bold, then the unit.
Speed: **145** km/h
